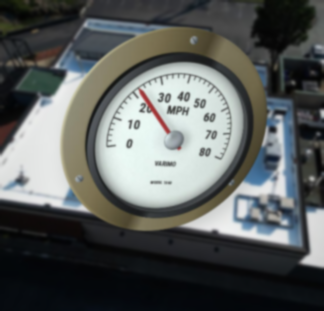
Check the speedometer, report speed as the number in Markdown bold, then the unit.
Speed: **22** mph
